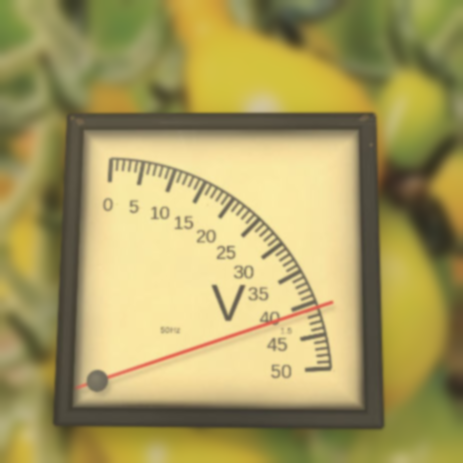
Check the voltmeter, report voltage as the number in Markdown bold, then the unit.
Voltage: **41** V
